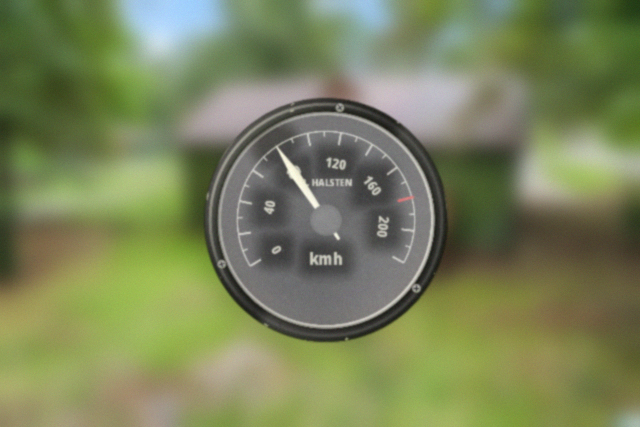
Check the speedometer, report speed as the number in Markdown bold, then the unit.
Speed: **80** km/h
